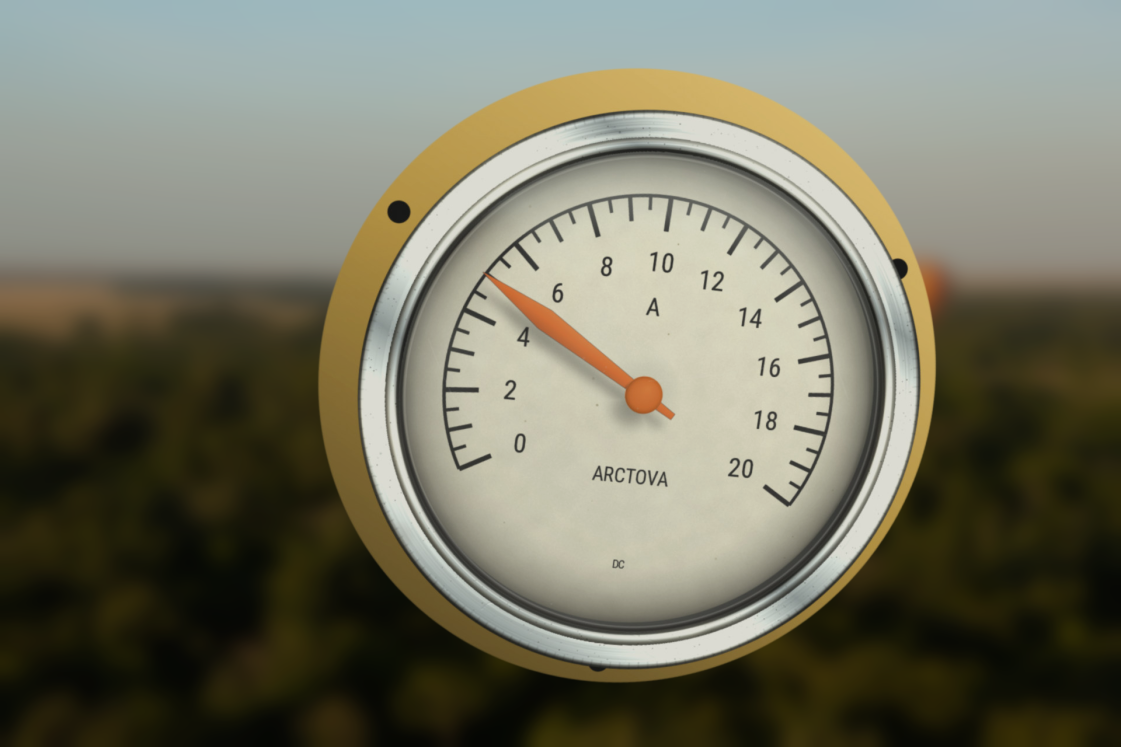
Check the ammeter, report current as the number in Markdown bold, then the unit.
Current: **5** A
